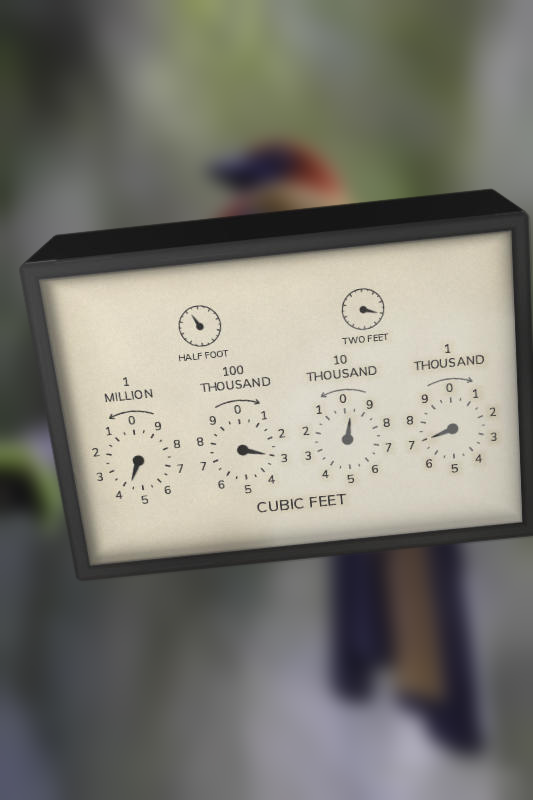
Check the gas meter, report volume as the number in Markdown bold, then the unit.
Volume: **429700** ft³
